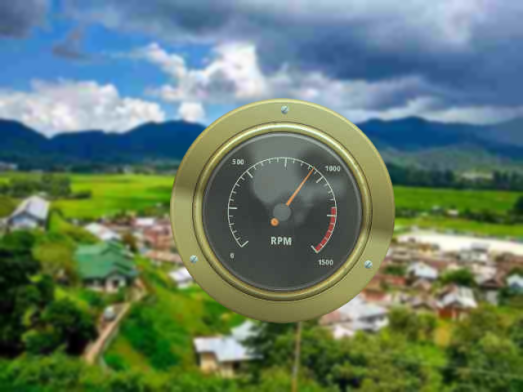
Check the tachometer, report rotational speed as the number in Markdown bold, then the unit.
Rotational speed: **925** rpm
